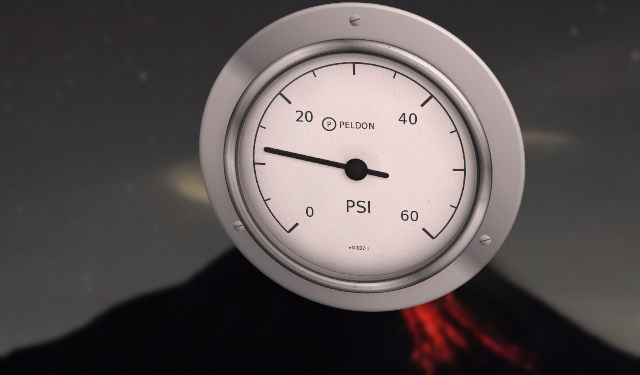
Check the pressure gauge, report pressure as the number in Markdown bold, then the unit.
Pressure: **12.5** psi
